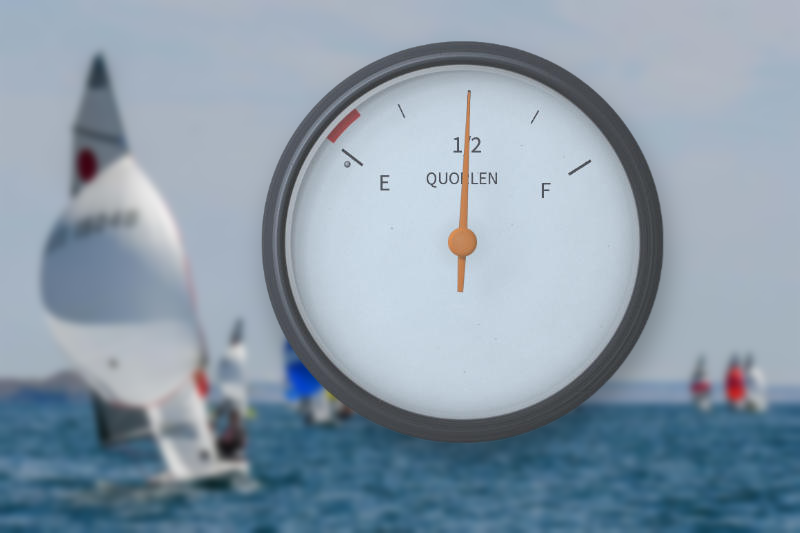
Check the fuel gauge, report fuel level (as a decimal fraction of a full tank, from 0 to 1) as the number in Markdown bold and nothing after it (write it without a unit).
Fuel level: **0.5**
